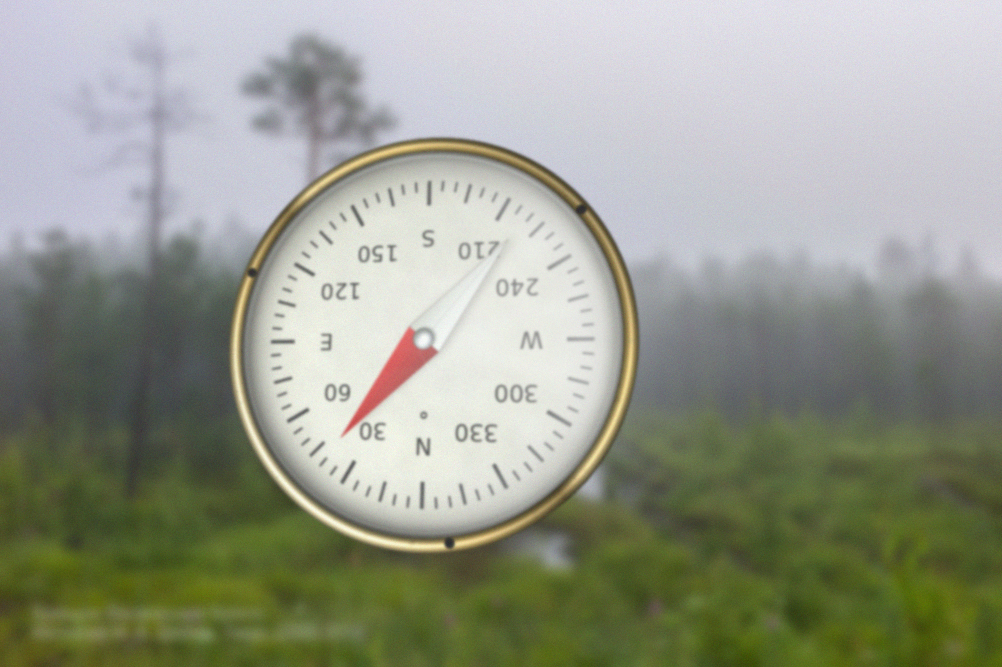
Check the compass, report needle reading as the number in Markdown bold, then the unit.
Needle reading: **40** °
